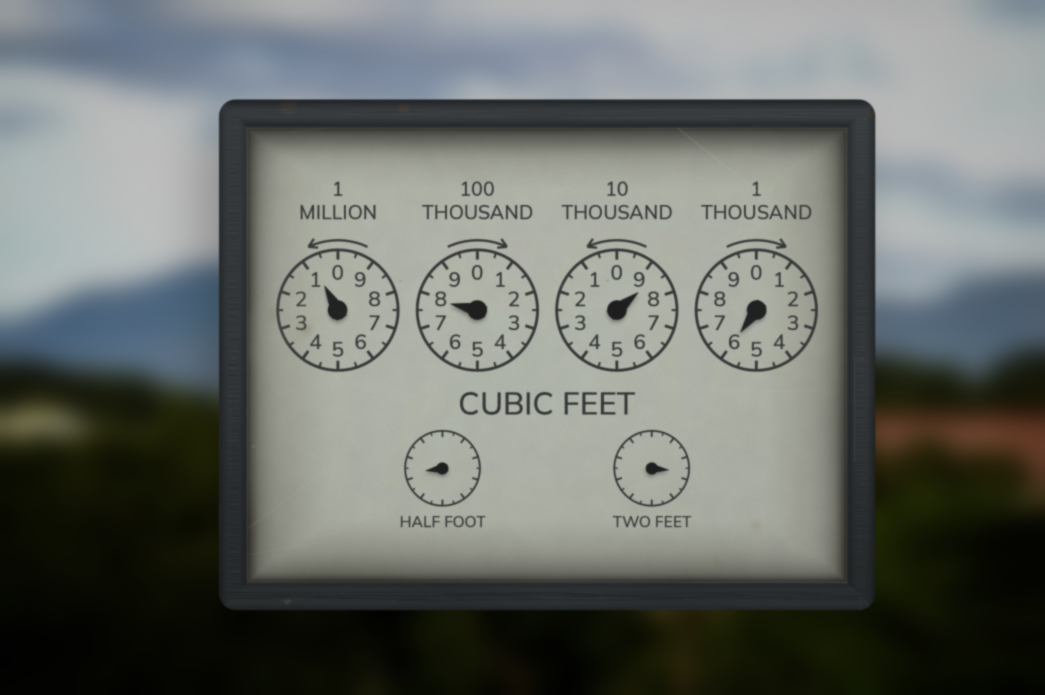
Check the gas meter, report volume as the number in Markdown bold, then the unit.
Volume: **78600** ft³
